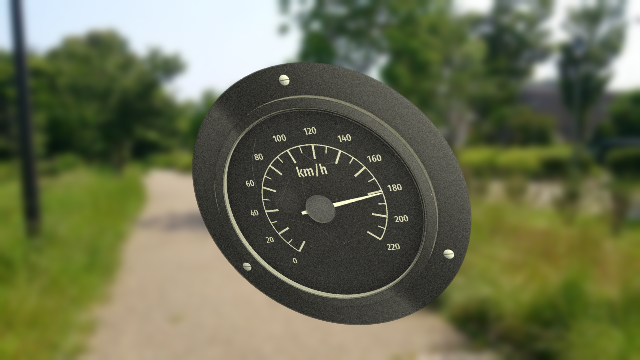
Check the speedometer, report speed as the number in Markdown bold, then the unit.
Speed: **180** km/h
